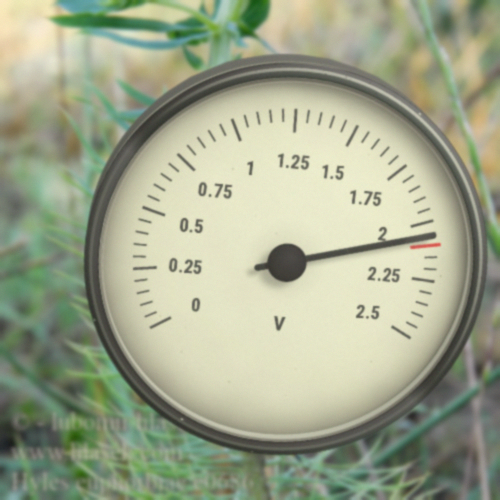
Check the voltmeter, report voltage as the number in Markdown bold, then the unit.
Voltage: **2.05** V
